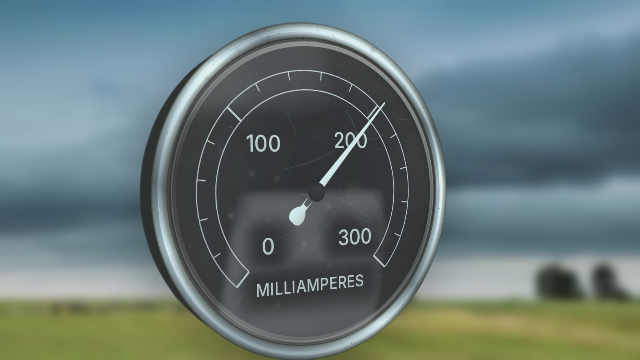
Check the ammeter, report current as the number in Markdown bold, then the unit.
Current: **200** mA
